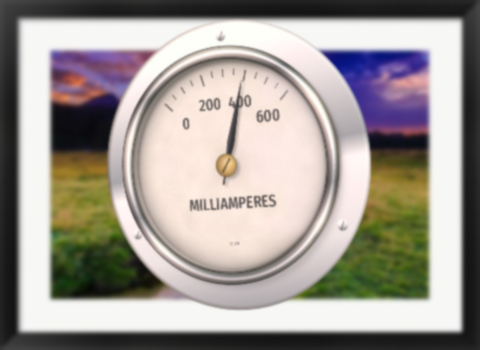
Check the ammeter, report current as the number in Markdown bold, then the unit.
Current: **400** mA
